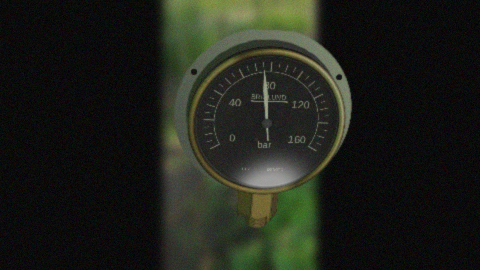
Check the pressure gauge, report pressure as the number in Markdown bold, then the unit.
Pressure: **75** bar
